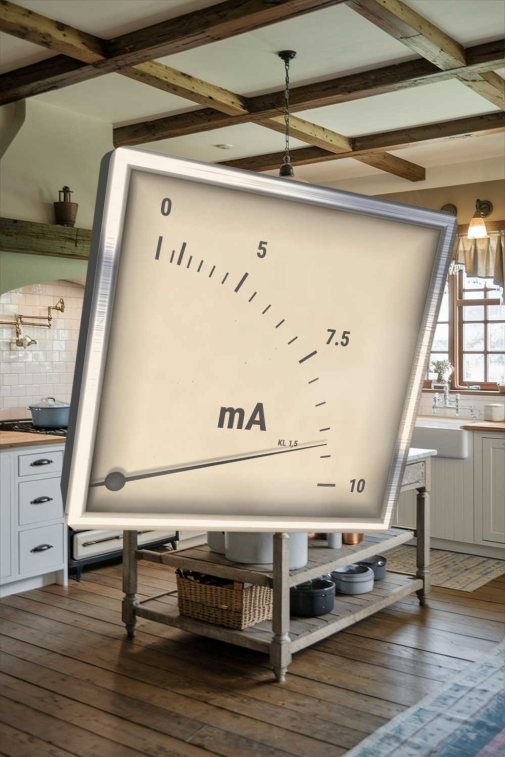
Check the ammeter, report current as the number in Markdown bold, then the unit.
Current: **9.25** mA
